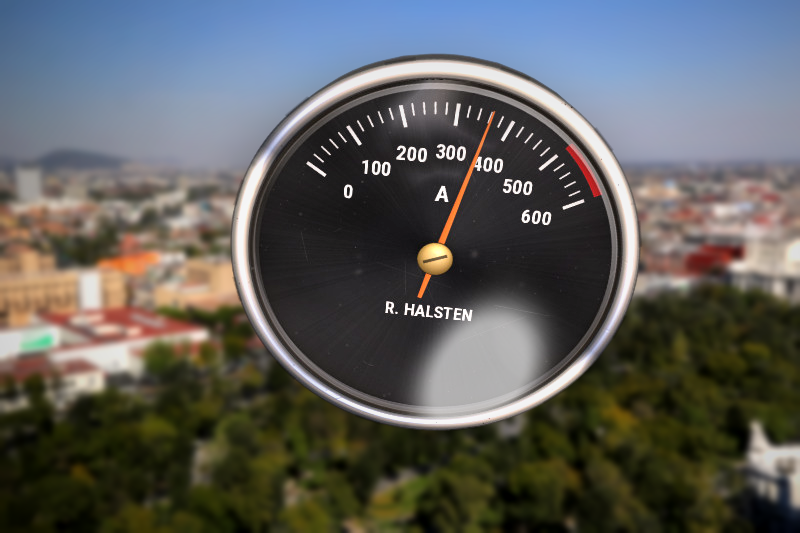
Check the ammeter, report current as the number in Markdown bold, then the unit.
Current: **360** A
